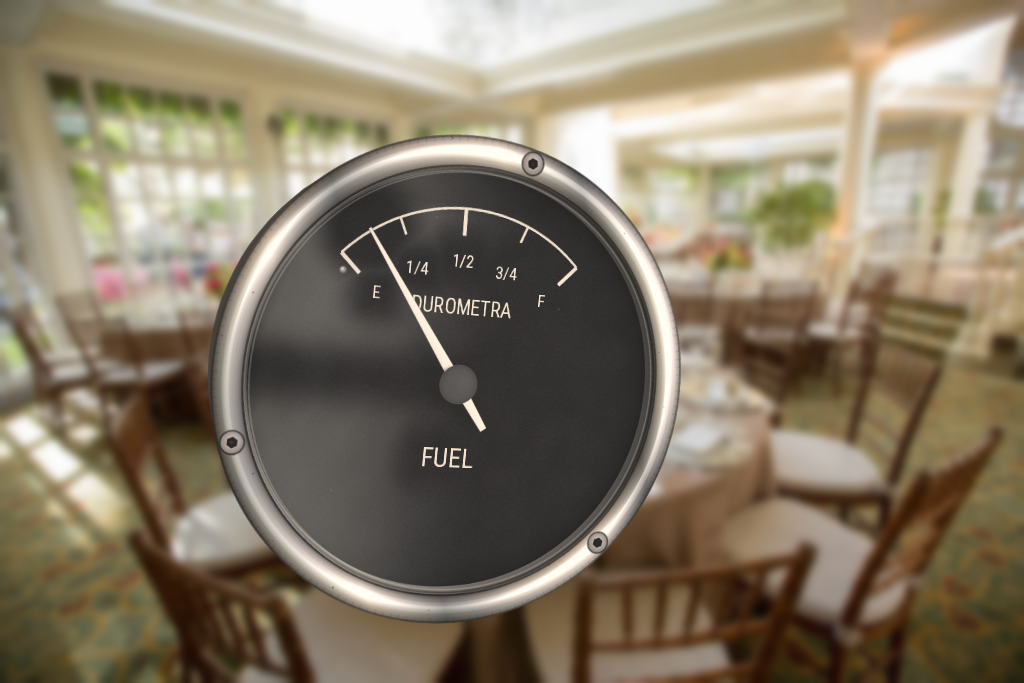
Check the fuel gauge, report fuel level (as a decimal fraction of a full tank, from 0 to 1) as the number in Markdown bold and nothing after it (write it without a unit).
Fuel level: **0.125**
